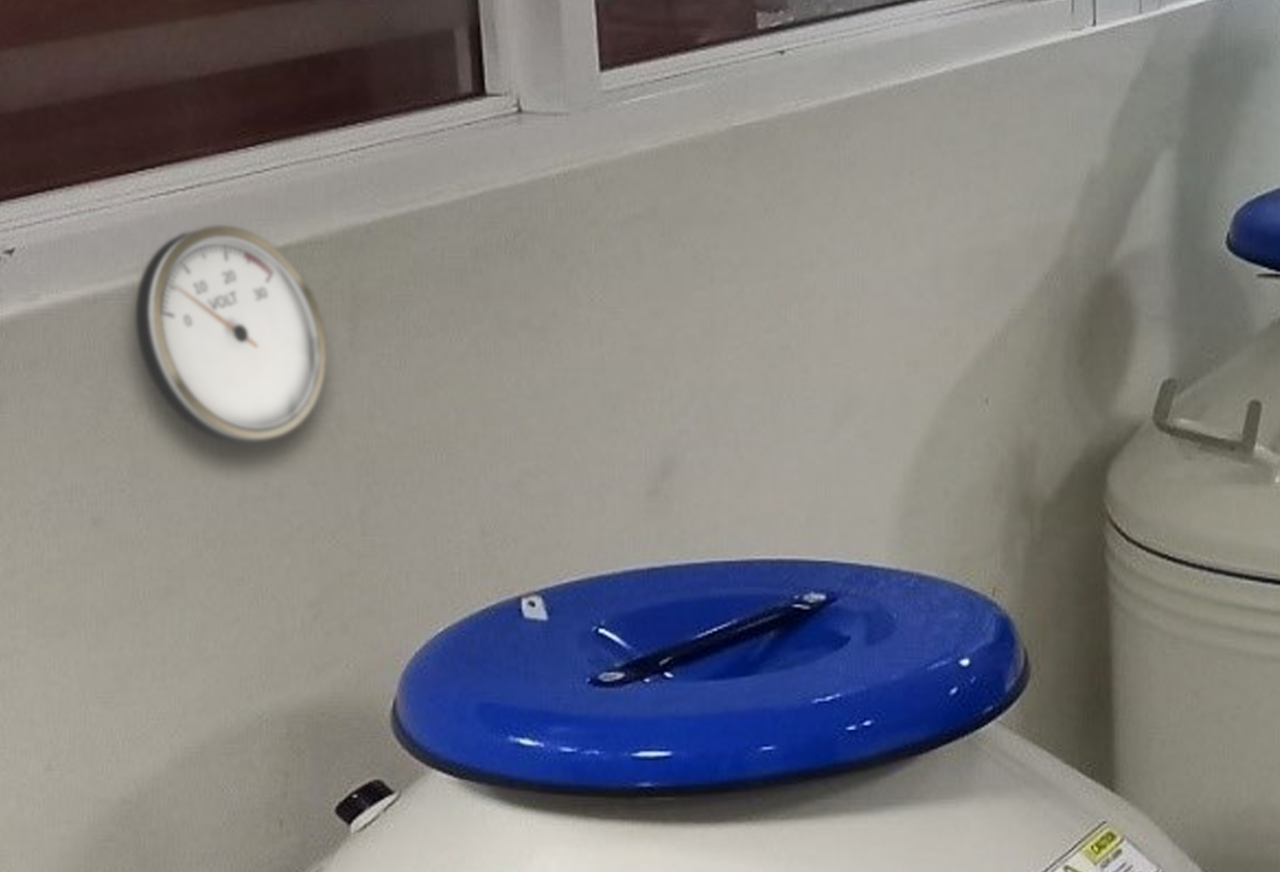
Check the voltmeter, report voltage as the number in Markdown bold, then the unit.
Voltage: **5** V
